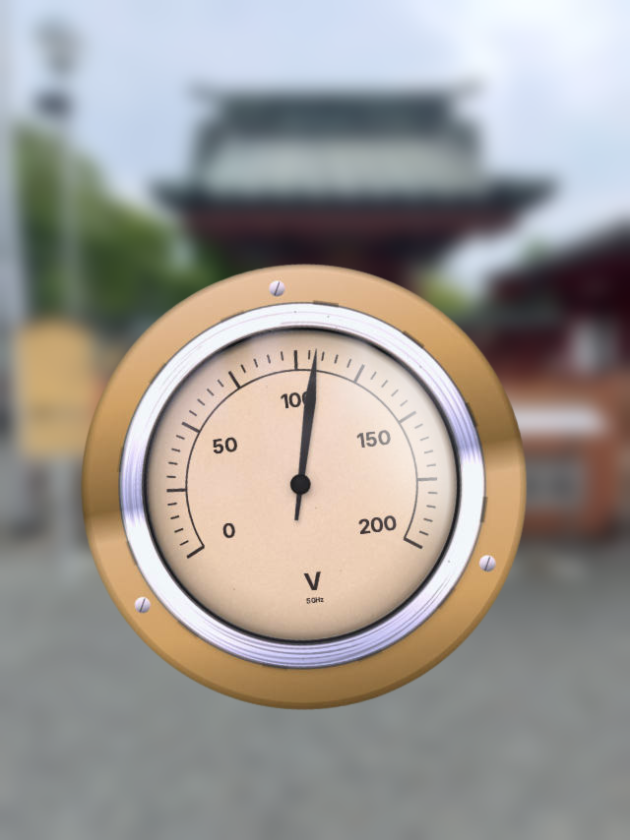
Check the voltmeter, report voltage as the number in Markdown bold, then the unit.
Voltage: **107.5** V
